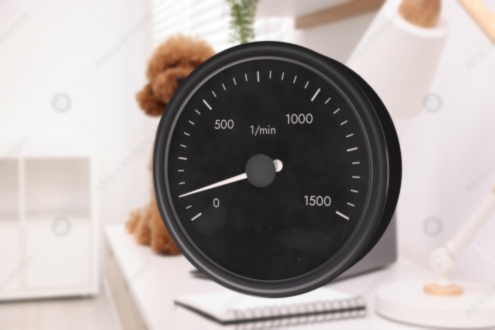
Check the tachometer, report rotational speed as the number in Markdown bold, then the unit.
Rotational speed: **100** rpm
